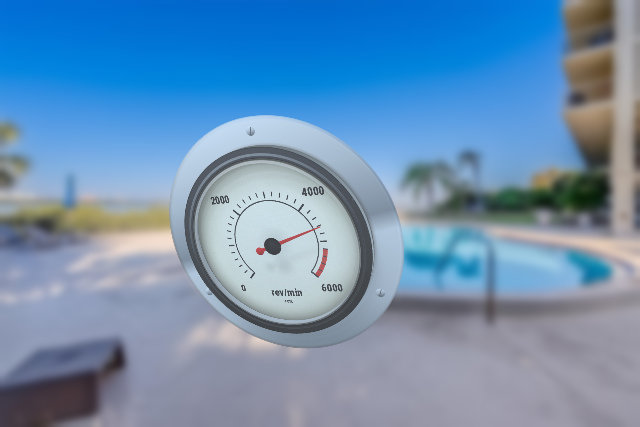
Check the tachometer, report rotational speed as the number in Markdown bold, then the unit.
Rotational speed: **4600** rpm
